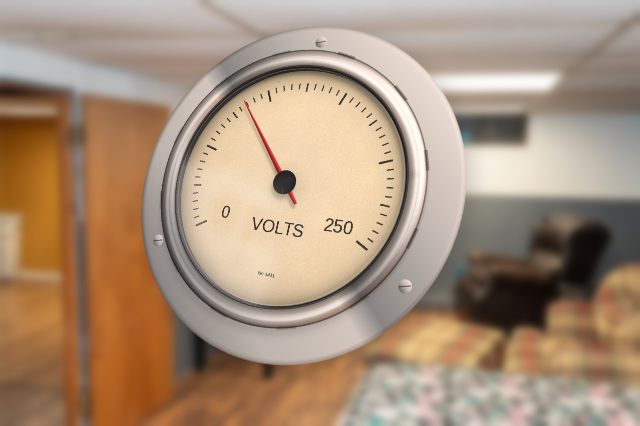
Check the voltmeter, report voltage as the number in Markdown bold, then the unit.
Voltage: **85** V
